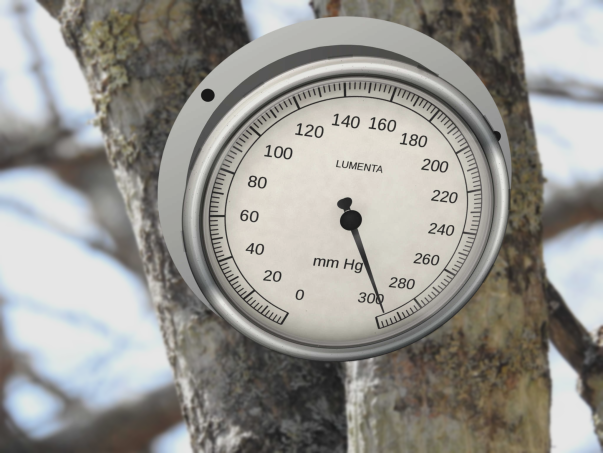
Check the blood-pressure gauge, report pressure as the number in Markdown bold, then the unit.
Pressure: **296** mmHg
